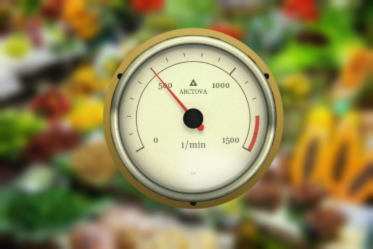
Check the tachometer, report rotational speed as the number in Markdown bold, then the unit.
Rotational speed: **500** rpm
